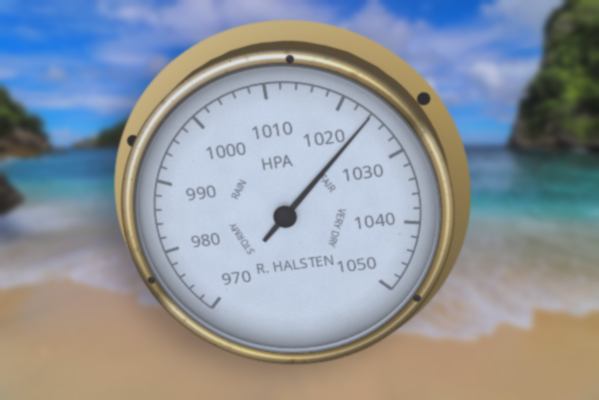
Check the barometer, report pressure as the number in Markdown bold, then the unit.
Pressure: **1024** hPa
